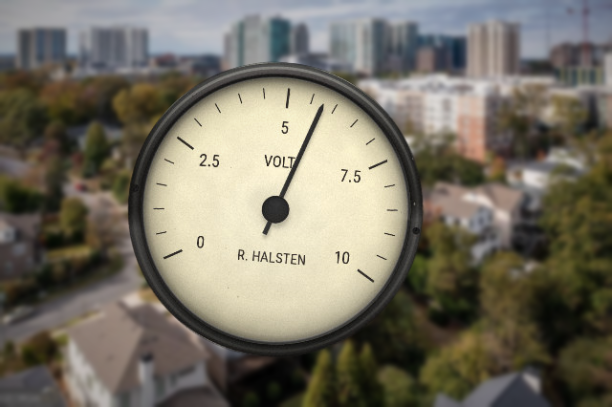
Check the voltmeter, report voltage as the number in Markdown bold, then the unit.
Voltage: **5.75** V
